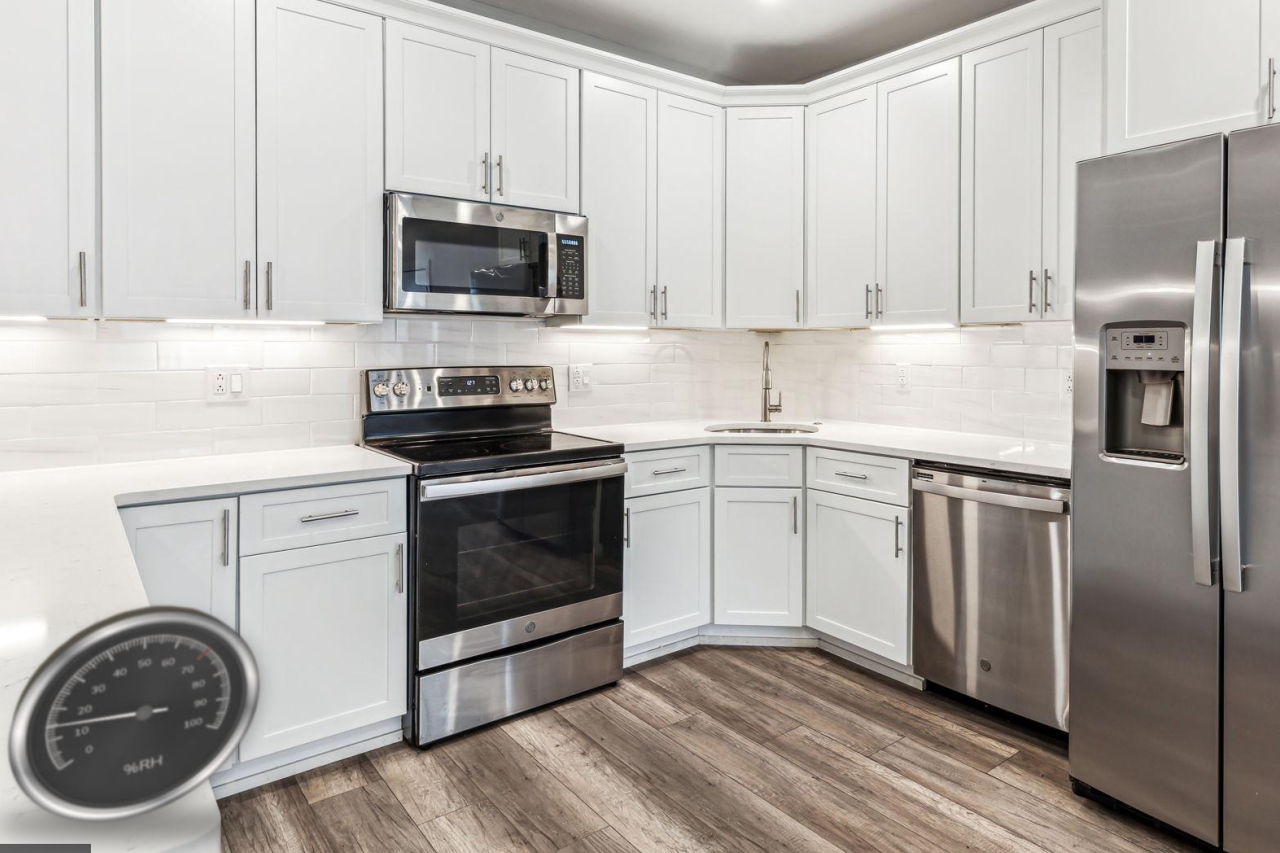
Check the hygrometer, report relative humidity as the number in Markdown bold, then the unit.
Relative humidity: **15** %
